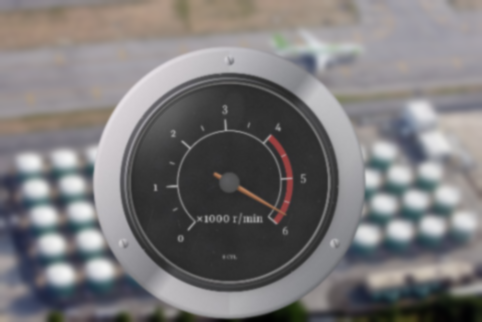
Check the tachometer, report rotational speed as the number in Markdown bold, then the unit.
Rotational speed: **5750** rpm
